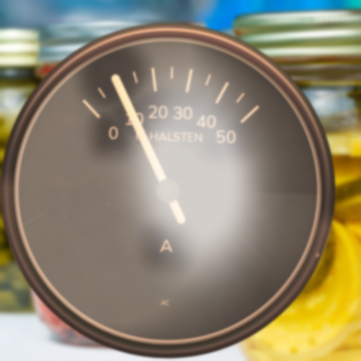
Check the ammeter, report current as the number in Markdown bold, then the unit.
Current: **10** A
